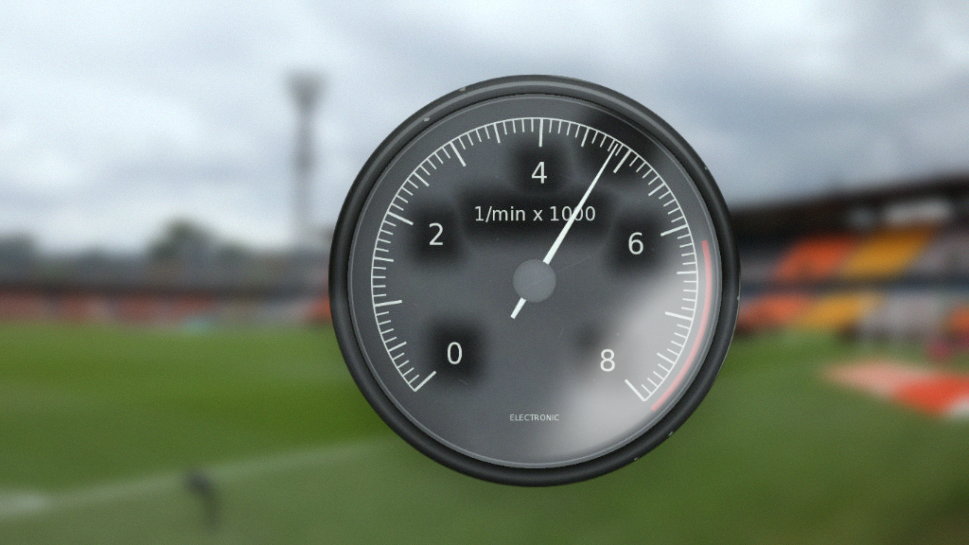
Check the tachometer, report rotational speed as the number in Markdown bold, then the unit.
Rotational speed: **4850** rpm
